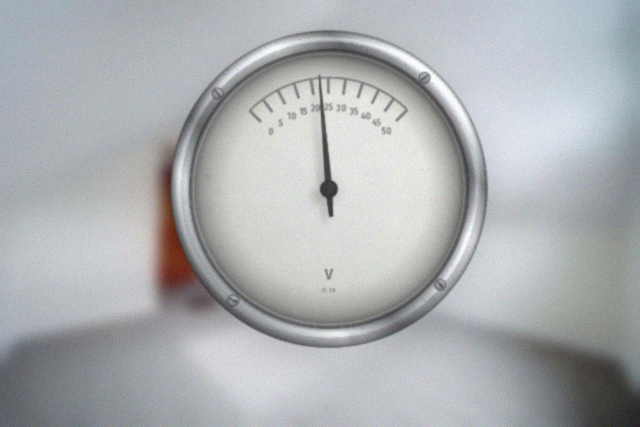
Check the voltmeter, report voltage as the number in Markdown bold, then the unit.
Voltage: **22.5** V
